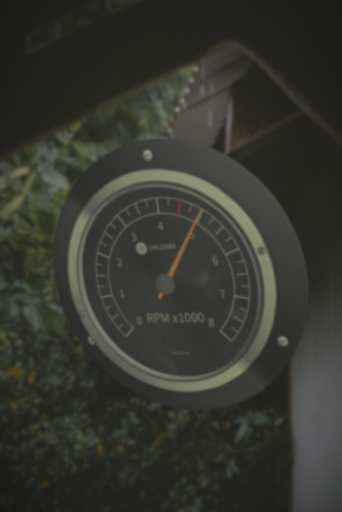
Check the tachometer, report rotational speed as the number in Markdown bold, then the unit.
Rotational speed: **5000** rpm
